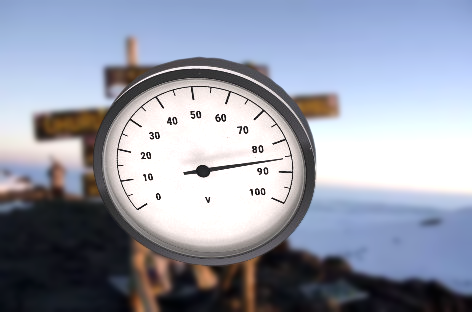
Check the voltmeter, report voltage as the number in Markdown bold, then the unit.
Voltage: **85** V
